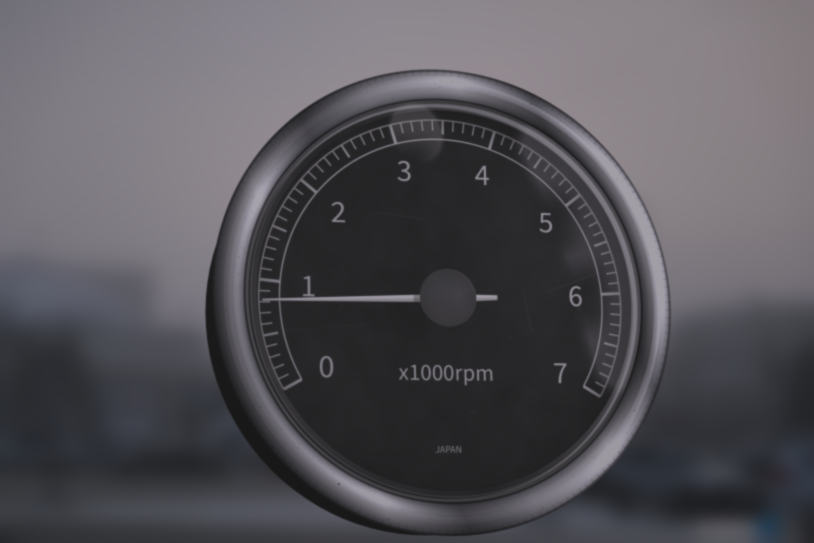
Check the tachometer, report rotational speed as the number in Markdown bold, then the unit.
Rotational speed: **800** rpm
